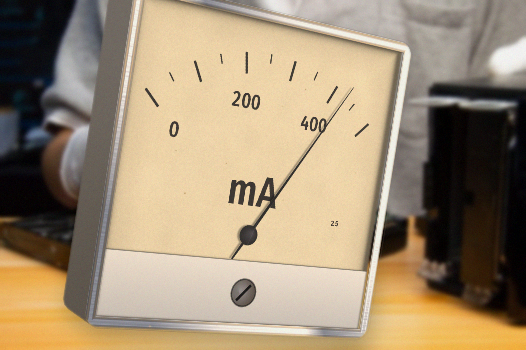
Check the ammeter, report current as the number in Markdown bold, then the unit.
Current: **425** mA
